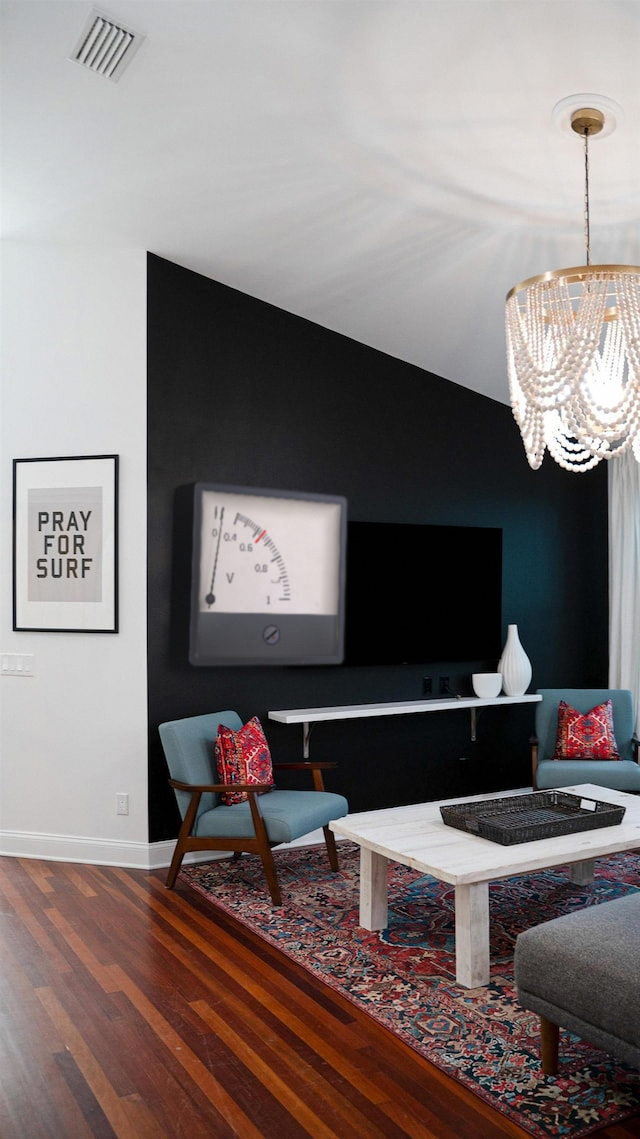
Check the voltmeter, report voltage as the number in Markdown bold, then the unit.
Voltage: **0.2** V
